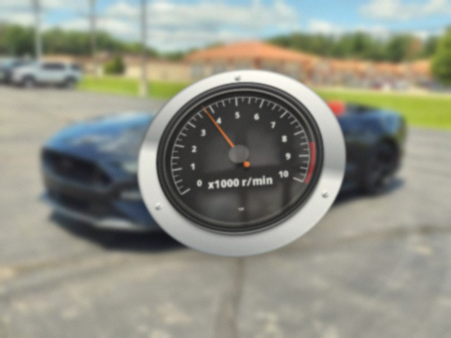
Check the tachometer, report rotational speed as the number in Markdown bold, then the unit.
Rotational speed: **3750** rpm
